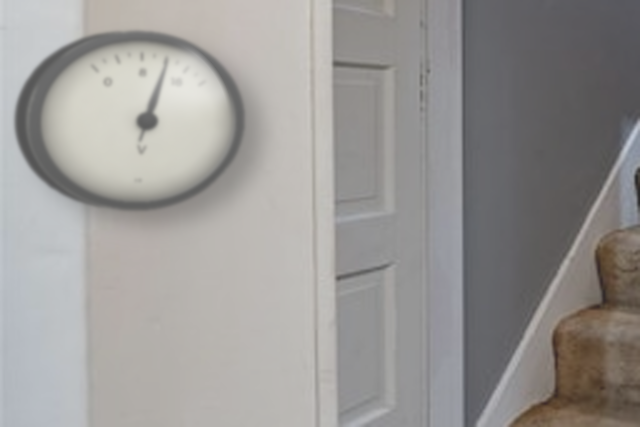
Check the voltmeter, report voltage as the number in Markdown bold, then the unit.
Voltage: **12** V
